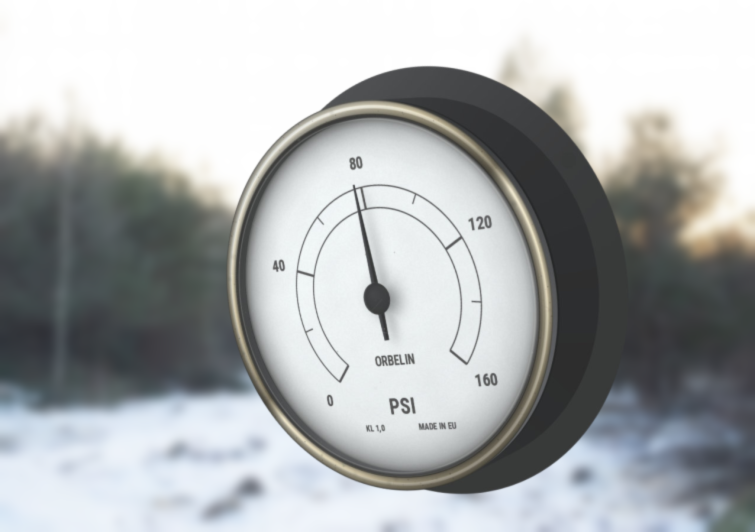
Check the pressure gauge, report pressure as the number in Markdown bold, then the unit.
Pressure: **80** psi
